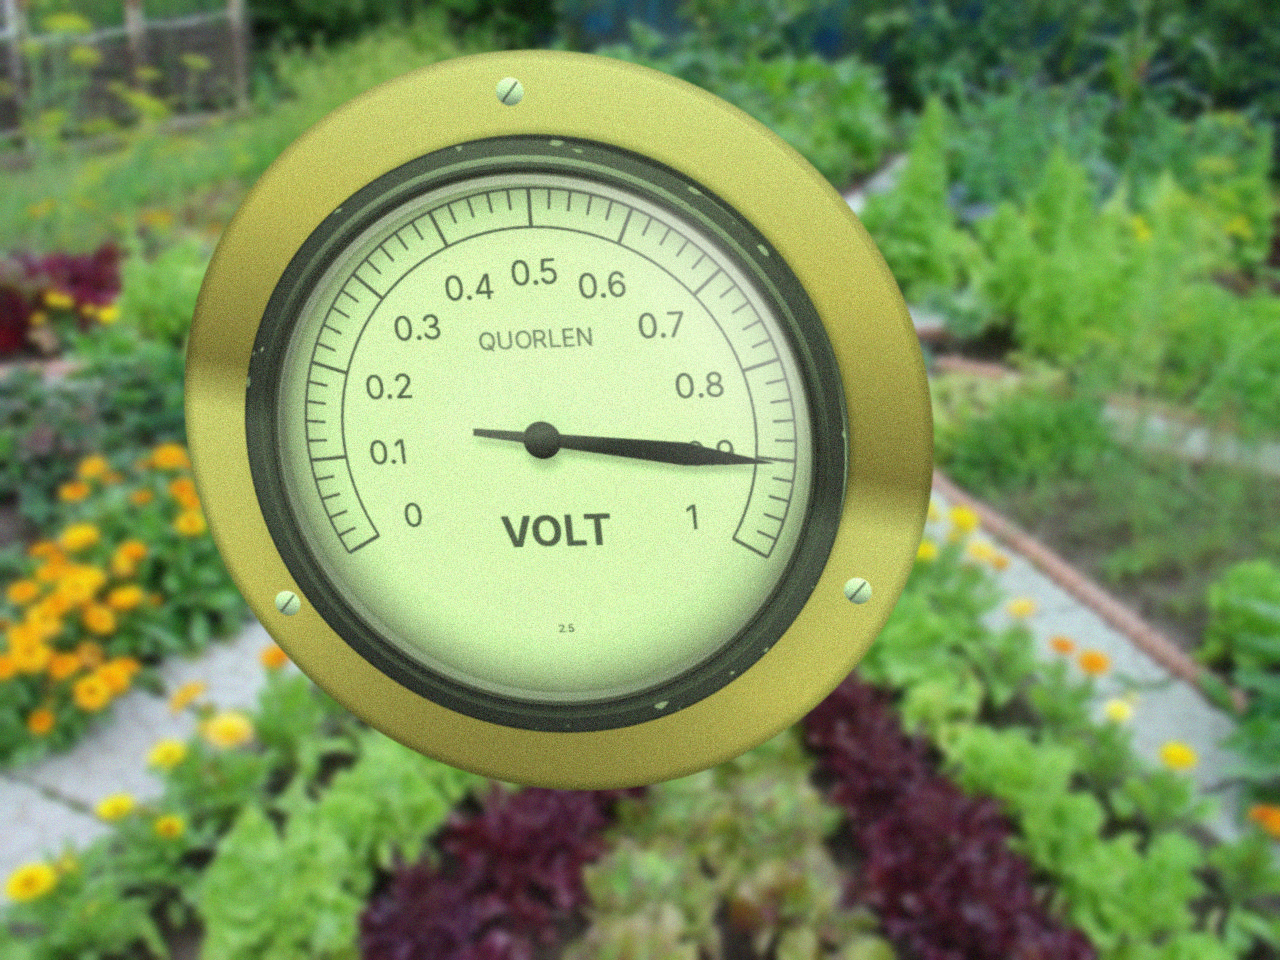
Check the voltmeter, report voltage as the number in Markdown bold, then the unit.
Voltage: **0.9** V
